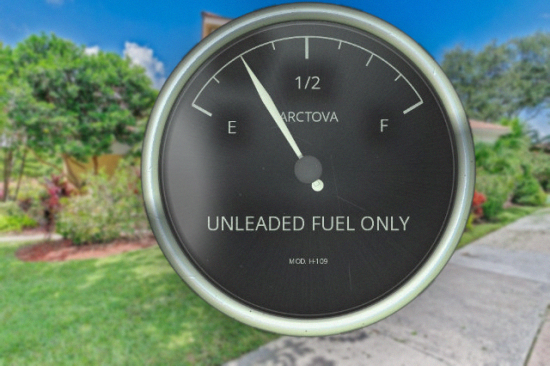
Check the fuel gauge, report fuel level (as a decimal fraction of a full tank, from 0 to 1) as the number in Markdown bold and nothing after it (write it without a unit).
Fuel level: **0.25**
